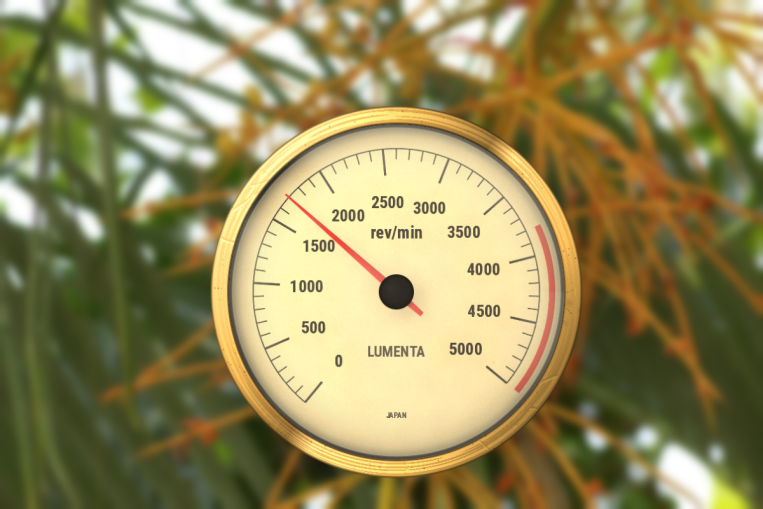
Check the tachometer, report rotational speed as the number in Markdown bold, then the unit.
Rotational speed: **1700** rpm
